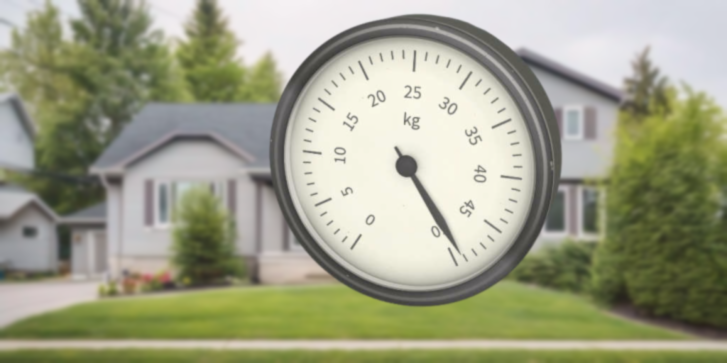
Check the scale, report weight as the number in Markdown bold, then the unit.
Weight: **49** kg
